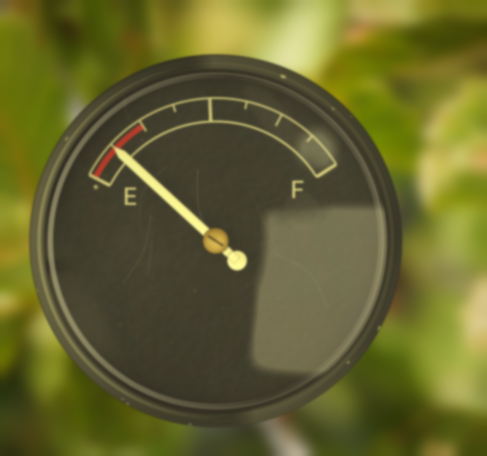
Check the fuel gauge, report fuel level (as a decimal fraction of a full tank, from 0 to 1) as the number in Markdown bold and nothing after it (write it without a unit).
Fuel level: **0.125**
